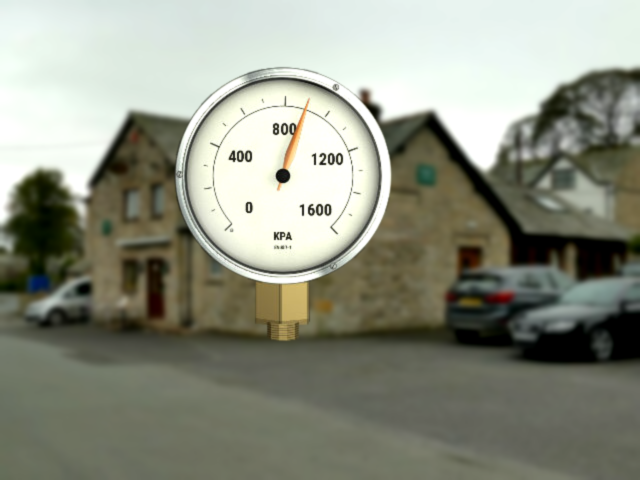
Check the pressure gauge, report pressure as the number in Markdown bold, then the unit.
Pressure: **900** kPa
